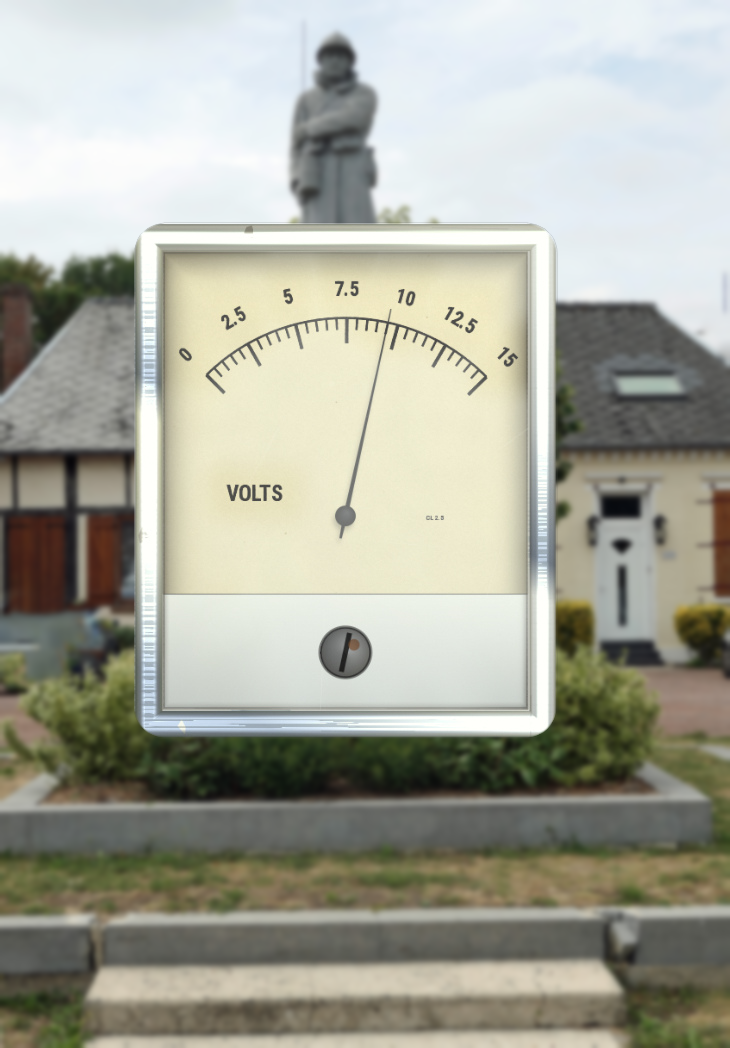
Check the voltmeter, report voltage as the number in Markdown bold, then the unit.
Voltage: **9.5** V
